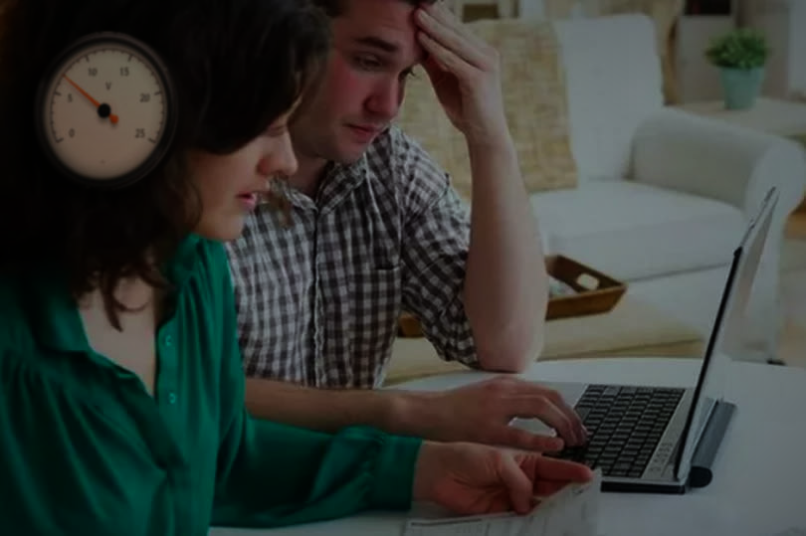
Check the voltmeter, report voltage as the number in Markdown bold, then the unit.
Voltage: **7** V
